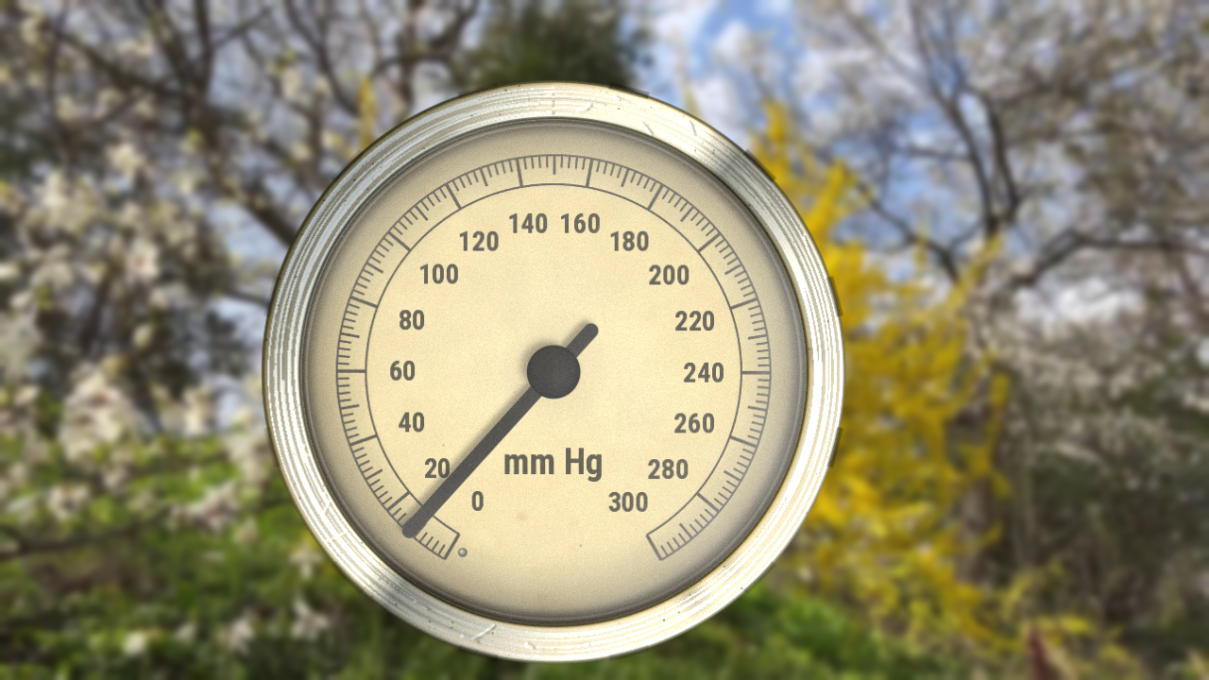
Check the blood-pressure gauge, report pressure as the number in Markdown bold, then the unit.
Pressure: **12** mmHg
